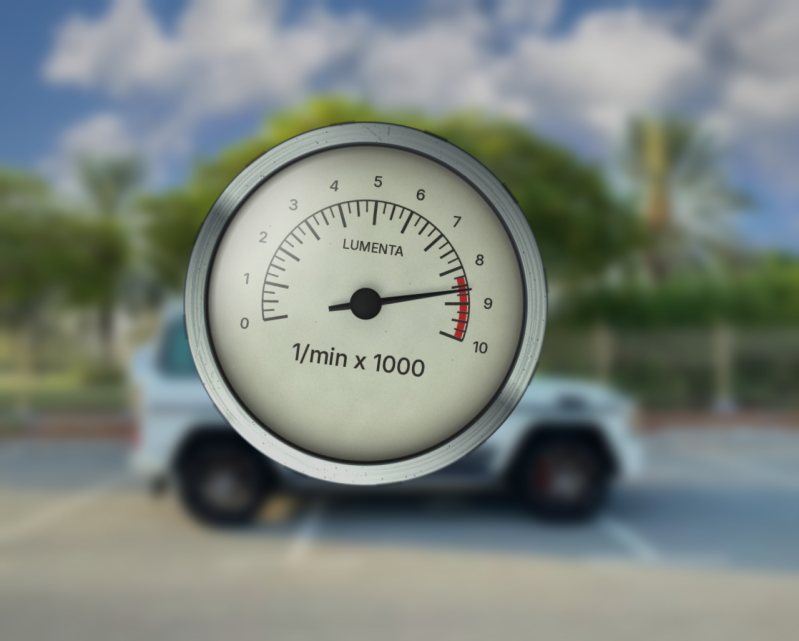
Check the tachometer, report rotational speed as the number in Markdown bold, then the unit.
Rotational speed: **8625** rpm
